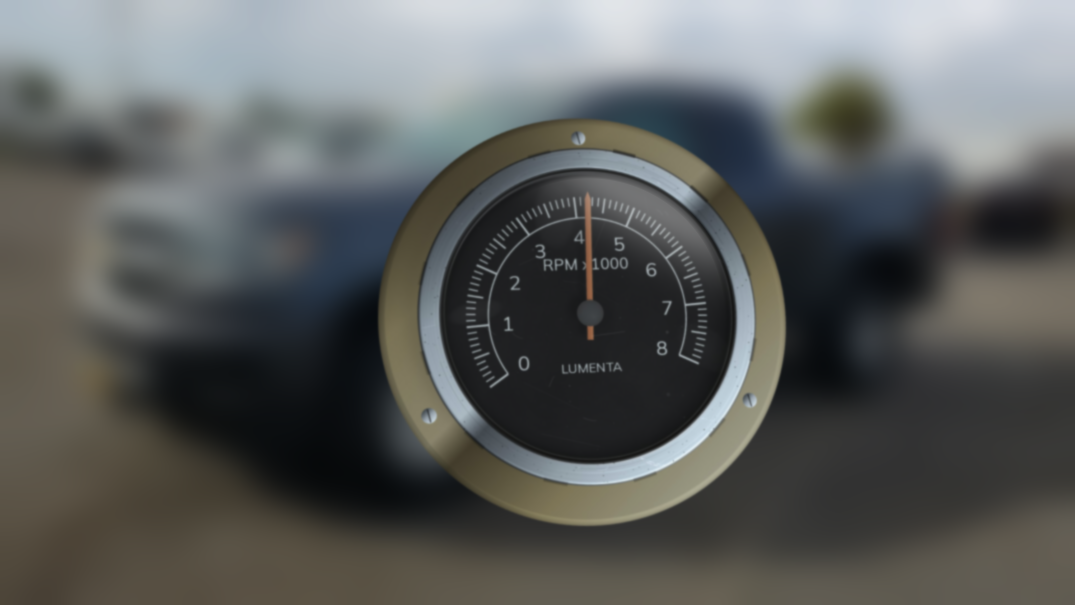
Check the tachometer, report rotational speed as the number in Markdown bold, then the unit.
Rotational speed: **4200** rpm
